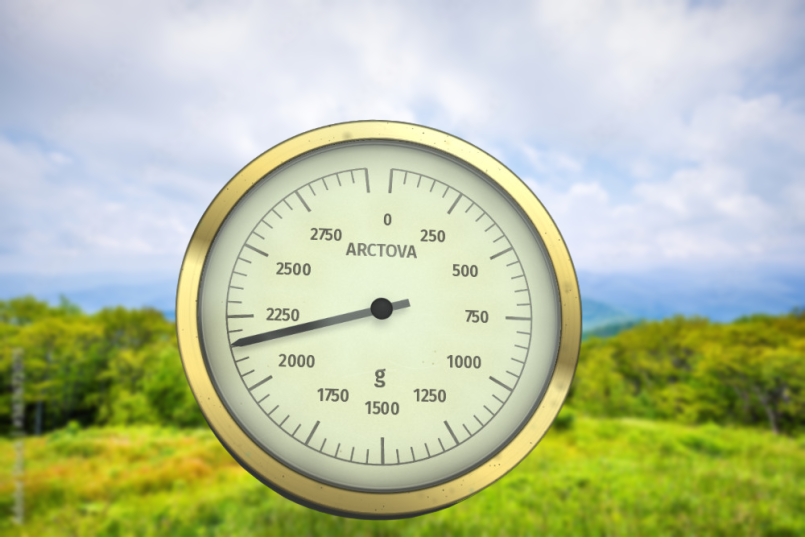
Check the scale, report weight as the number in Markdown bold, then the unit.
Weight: **2150** g
